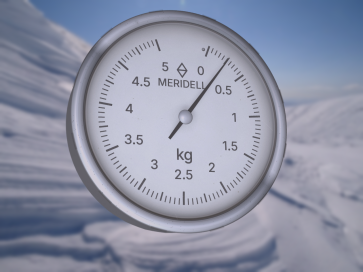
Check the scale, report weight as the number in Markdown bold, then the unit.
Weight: **0.25** kg
